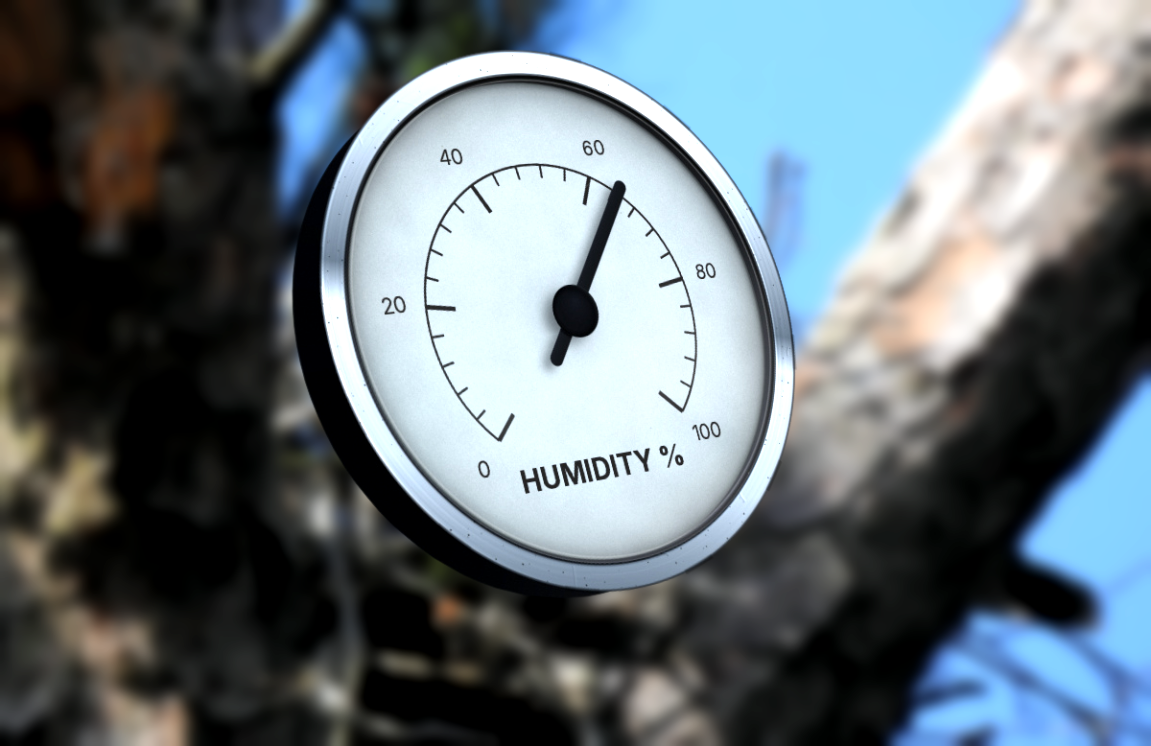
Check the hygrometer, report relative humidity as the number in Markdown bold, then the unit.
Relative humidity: **64** %
